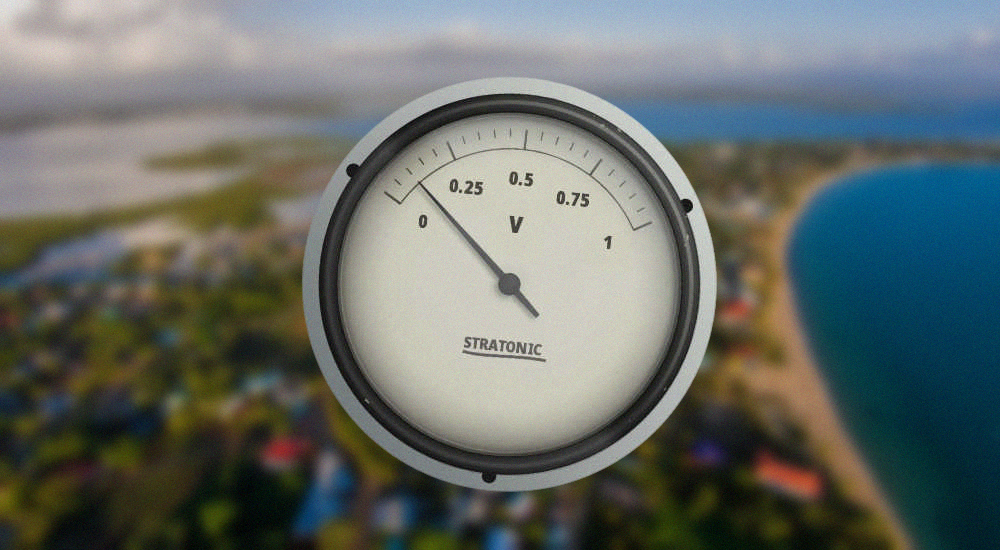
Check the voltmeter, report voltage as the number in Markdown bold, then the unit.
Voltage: **0.1** V
